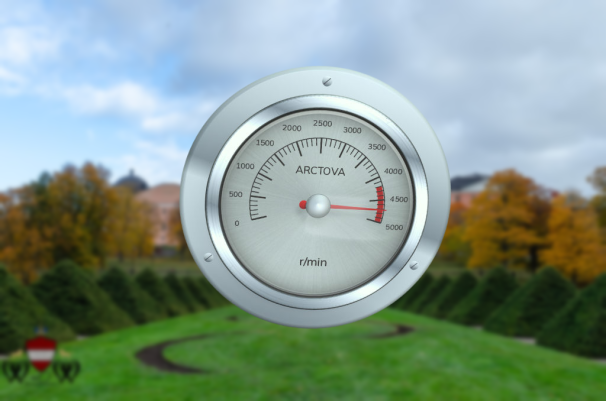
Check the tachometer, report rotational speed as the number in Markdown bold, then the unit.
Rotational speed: **4700** rpm
